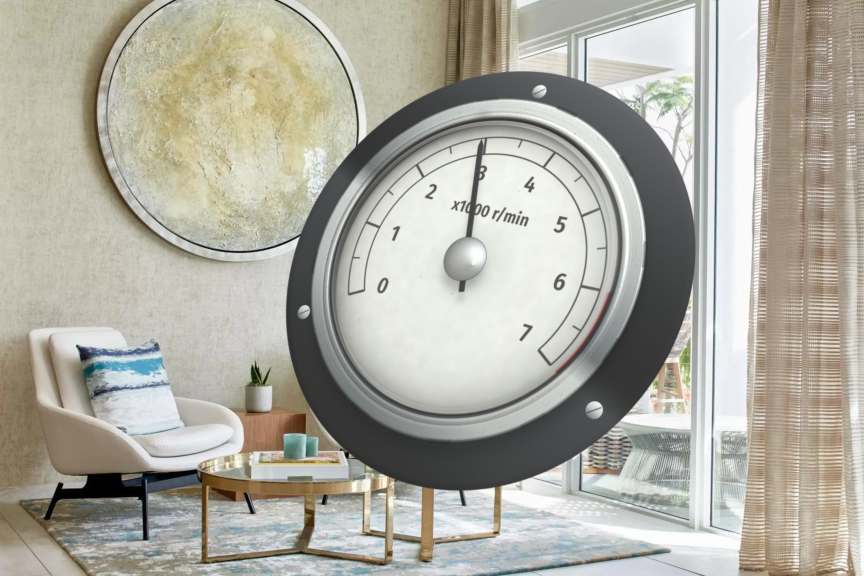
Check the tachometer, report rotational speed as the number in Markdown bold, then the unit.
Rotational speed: **3000** rpm
